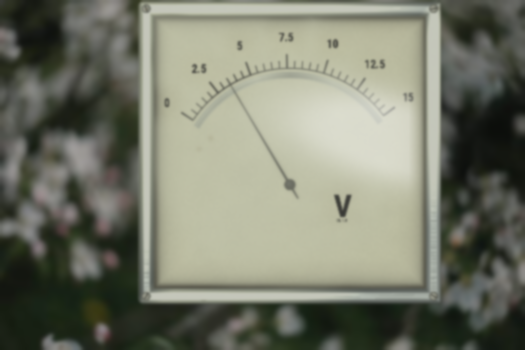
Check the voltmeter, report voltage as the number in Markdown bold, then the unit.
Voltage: **3.5** V
